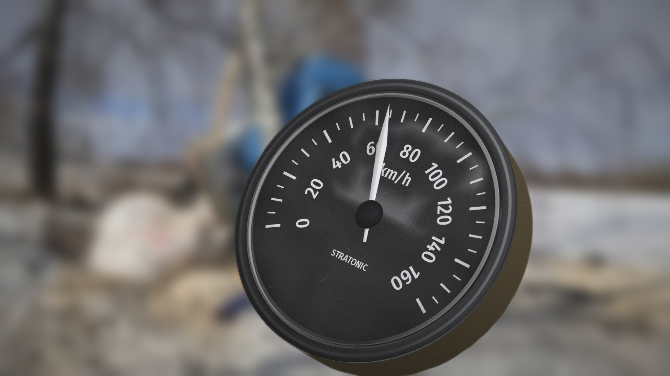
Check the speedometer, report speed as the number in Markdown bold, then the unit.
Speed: **65** km/h
